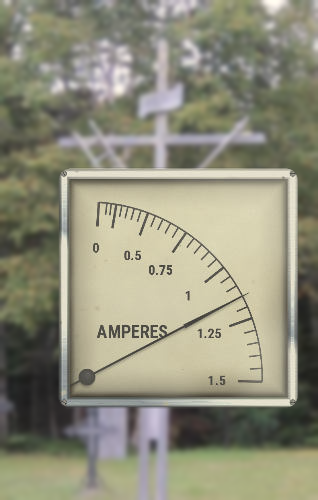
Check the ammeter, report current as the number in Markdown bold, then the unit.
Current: **1.15** A
